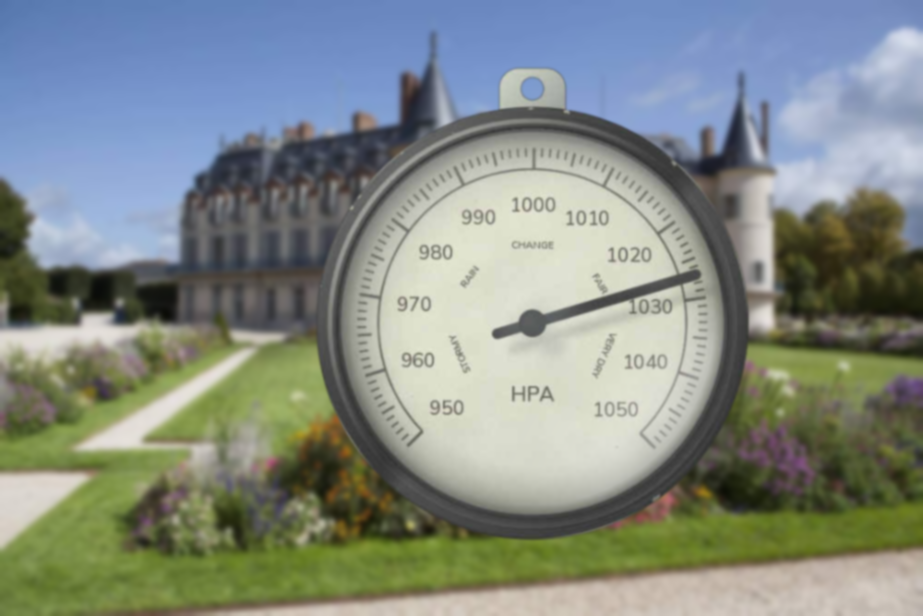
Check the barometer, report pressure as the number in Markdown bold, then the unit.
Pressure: **1027** hPa
